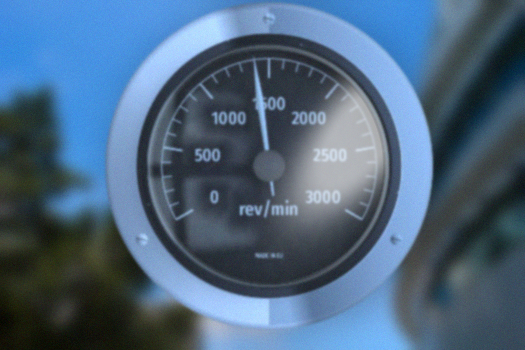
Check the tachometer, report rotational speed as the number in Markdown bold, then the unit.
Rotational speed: **1400** rpm
